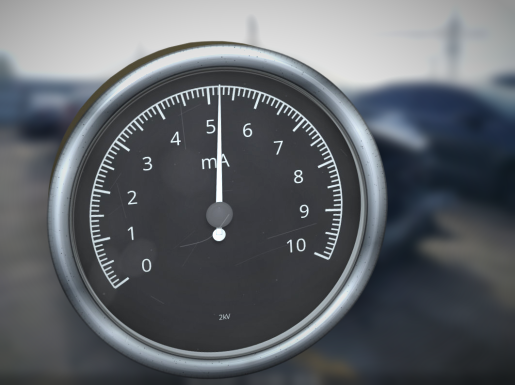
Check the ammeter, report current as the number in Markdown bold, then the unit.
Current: **5.2** mA
